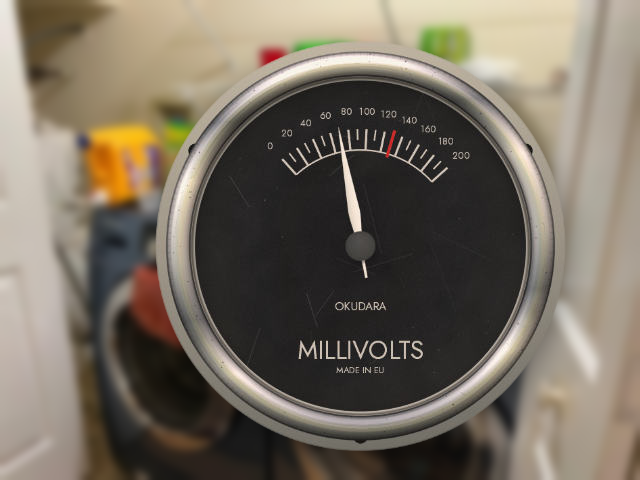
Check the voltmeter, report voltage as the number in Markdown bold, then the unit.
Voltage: **70** mV
